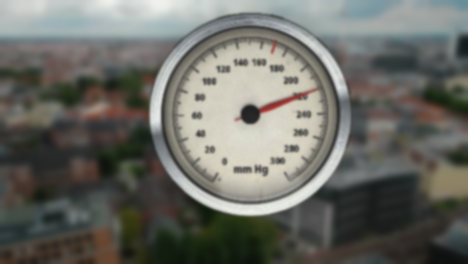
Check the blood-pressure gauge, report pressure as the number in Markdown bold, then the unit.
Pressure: **220** mmHg
